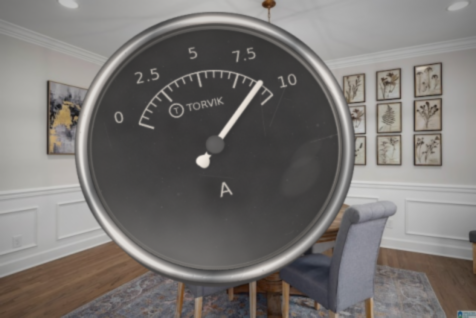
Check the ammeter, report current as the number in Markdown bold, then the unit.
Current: **9** A
